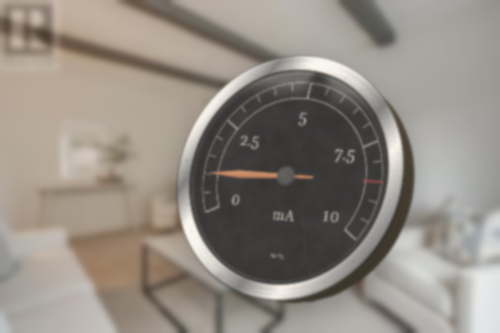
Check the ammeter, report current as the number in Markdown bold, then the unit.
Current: **1** mA
